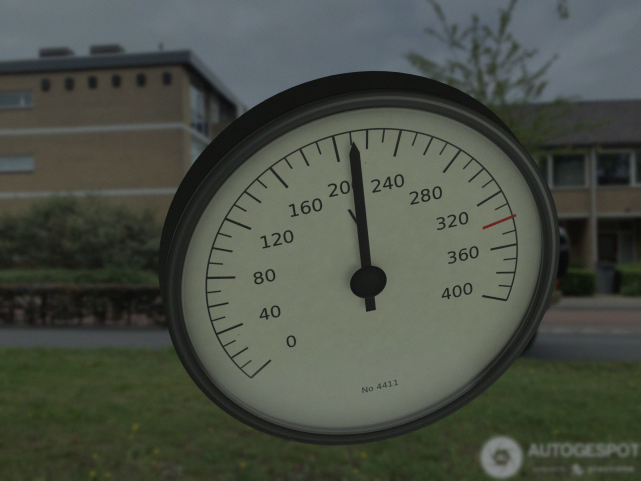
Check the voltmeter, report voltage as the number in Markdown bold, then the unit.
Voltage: **210** V
